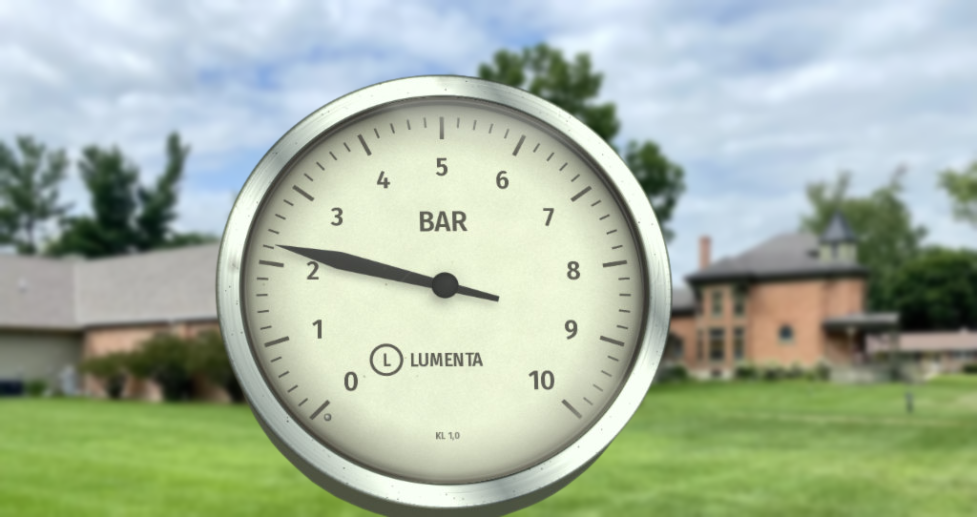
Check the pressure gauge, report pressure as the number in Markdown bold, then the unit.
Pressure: **2.2** bar
